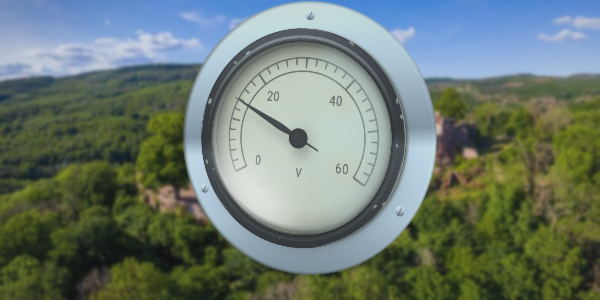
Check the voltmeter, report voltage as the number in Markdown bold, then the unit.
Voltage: **14** V
